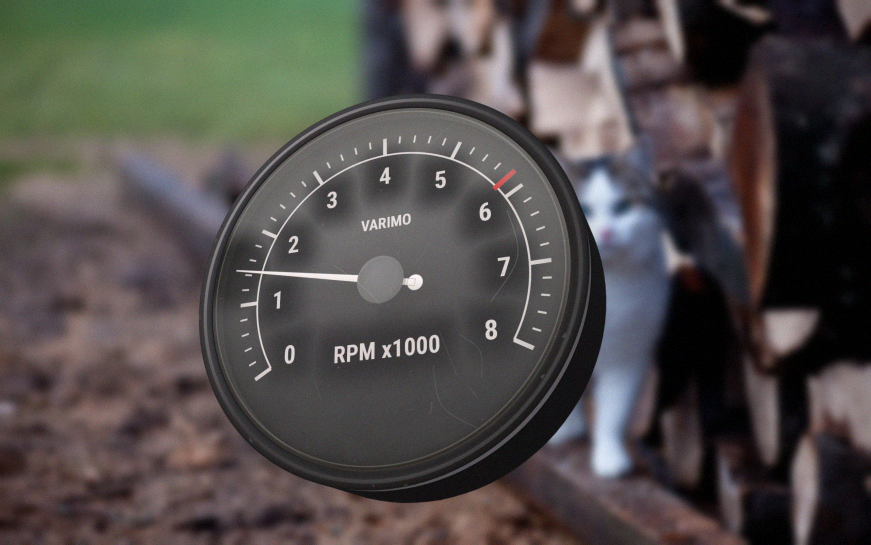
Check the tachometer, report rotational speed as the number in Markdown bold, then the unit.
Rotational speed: **1400** rpm
